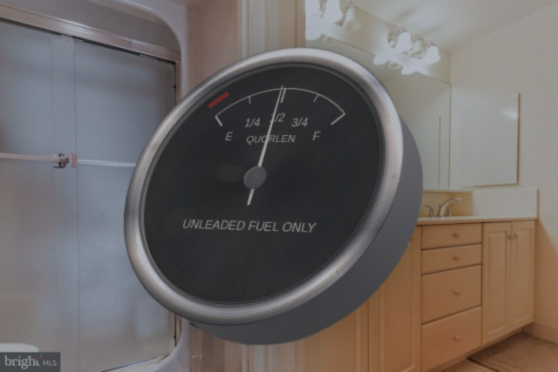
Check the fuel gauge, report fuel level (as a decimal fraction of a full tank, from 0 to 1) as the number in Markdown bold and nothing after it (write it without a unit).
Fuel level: **0.5**
